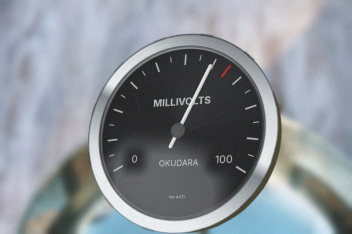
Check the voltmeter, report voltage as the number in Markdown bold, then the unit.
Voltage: **60** mV
